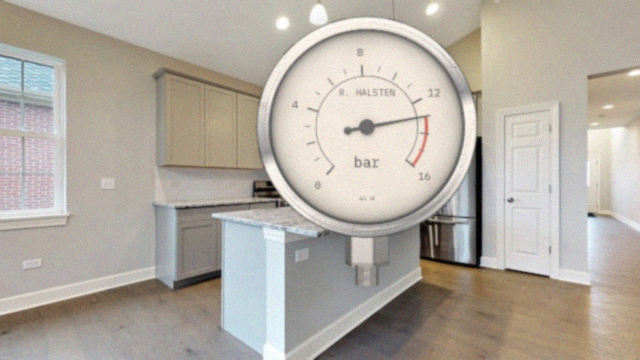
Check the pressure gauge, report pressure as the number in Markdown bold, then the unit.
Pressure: **13** bar
